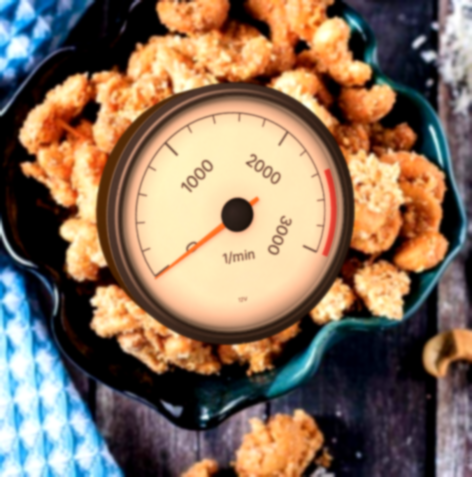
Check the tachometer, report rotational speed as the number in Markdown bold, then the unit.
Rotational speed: **0** rpm
